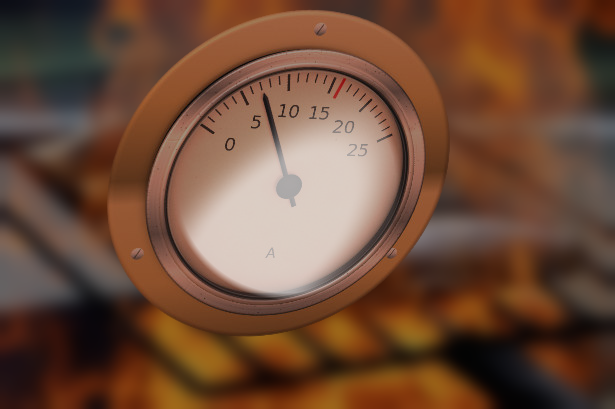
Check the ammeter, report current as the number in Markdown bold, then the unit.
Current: **7** A
